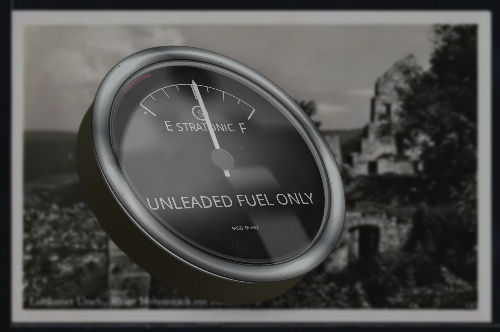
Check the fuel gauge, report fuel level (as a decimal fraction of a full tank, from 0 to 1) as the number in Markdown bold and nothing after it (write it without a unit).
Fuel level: **0.5**
